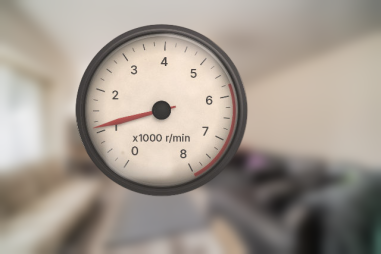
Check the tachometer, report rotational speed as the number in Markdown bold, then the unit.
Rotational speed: **1125** rpm
